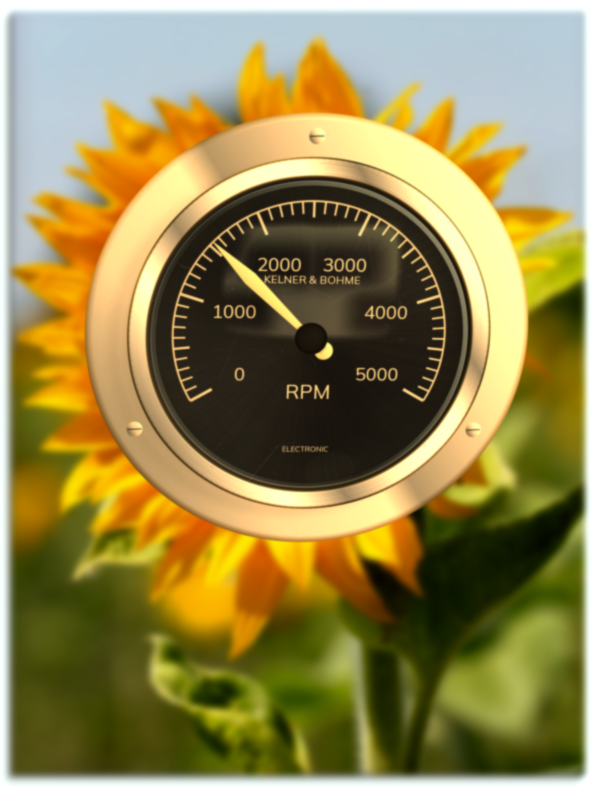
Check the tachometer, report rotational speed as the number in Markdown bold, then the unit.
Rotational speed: **1550** rpm
